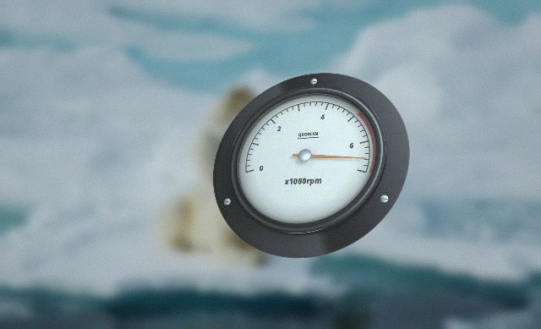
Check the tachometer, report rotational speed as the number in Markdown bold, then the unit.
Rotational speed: **6600** rpm
